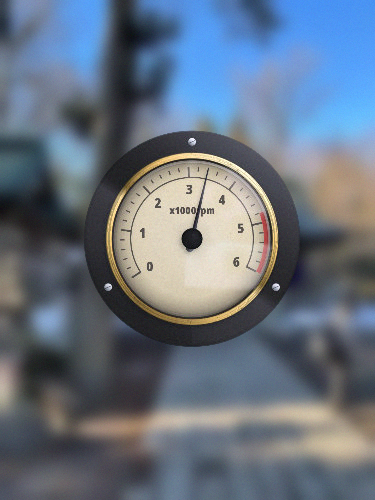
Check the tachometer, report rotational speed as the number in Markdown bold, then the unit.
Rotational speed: **3400** rpm
